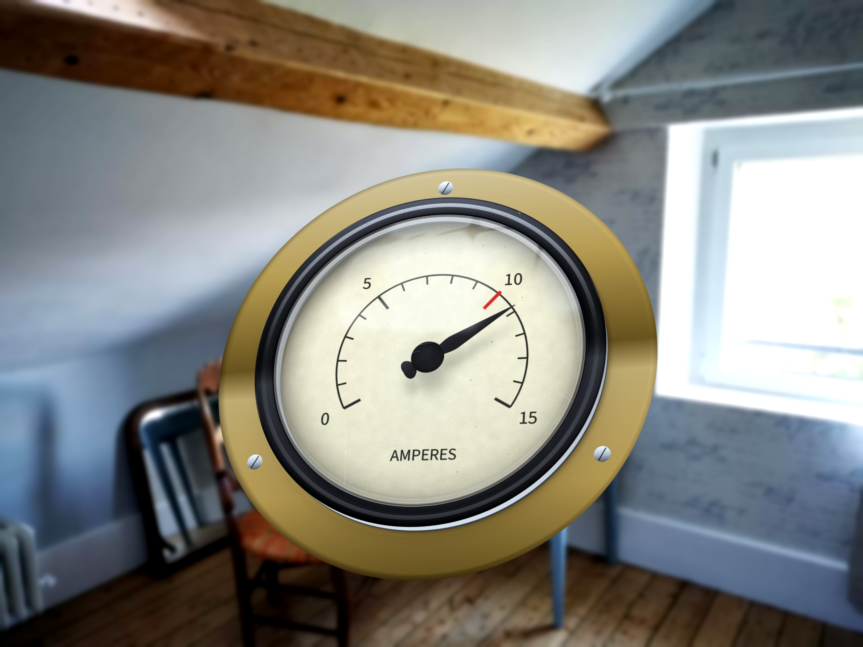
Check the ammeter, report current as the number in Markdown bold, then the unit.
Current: **11** A
